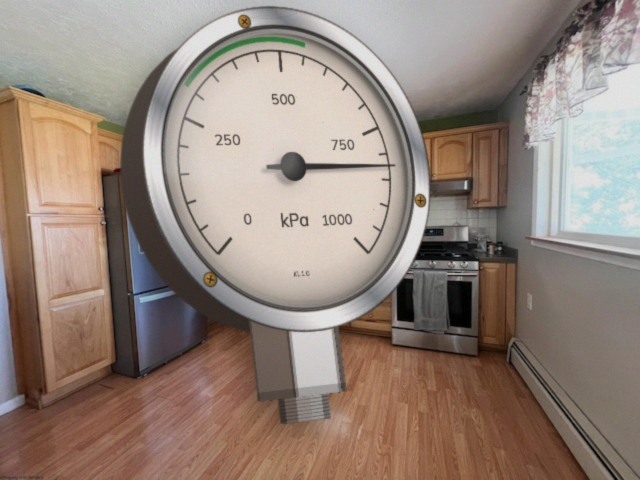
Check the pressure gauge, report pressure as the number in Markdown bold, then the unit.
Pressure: **825** kPa
